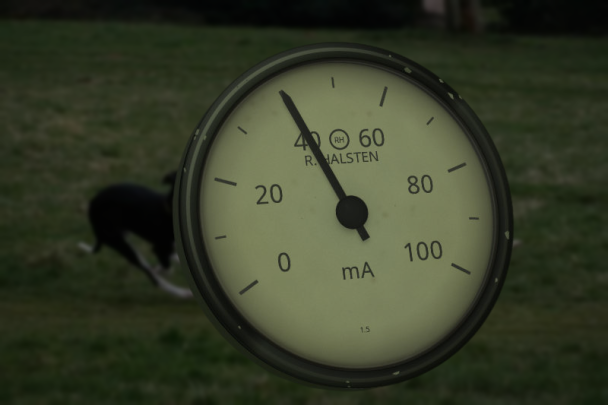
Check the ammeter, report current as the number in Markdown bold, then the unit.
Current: **40** mA
